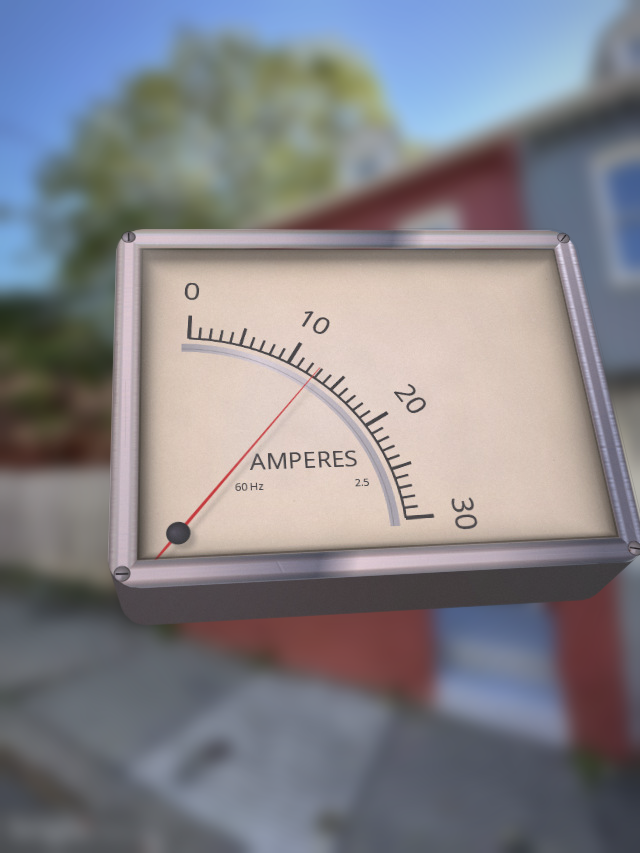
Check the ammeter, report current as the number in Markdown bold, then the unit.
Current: **13** A
